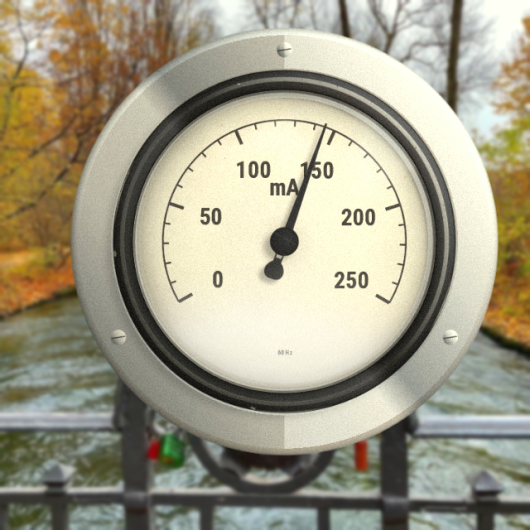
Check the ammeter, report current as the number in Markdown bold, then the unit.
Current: **145** mA
